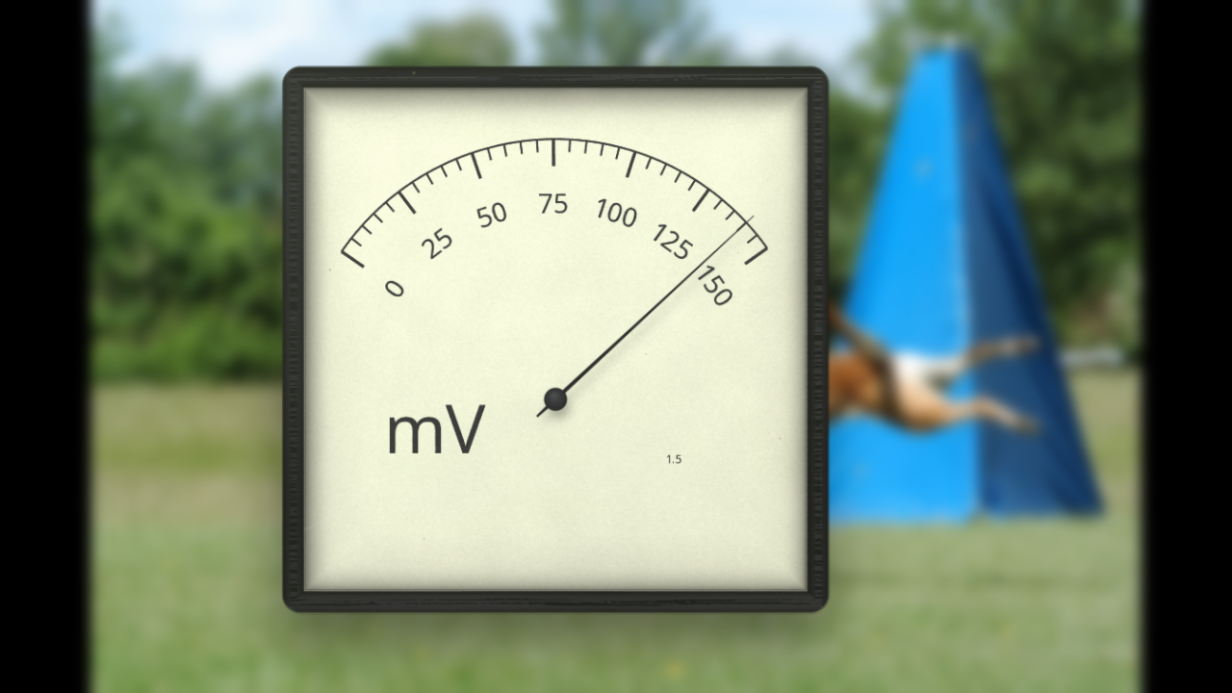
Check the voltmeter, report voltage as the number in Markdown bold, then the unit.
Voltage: **140** mV
